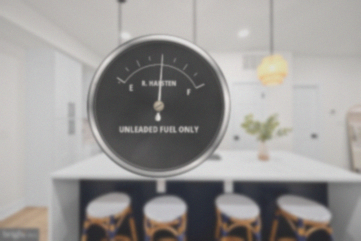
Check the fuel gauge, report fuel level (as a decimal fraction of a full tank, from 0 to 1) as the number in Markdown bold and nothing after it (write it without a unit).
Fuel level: **0.5**
